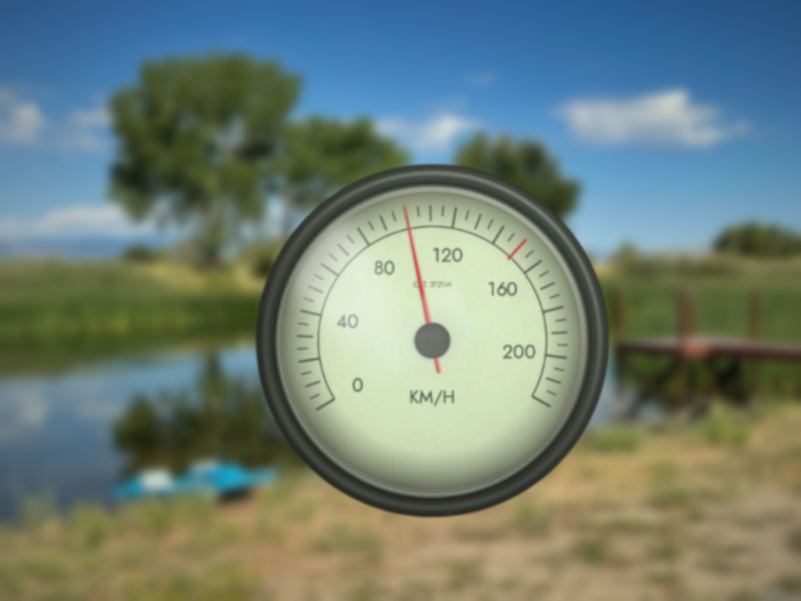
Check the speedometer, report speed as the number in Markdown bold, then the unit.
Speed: **100** km/h
